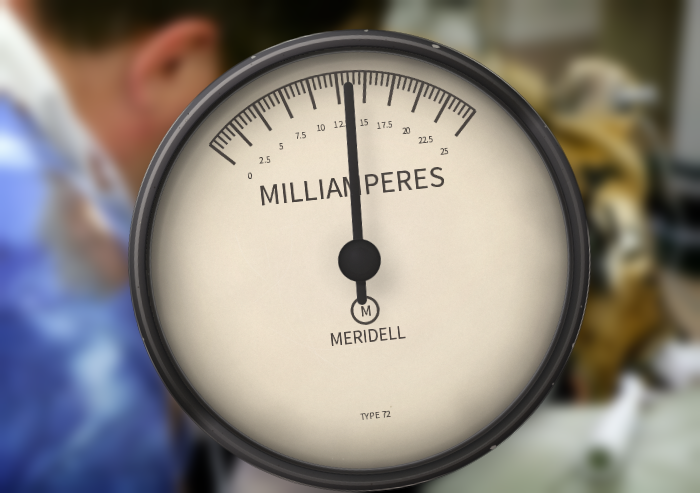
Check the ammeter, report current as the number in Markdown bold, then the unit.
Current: **13.5** mA
